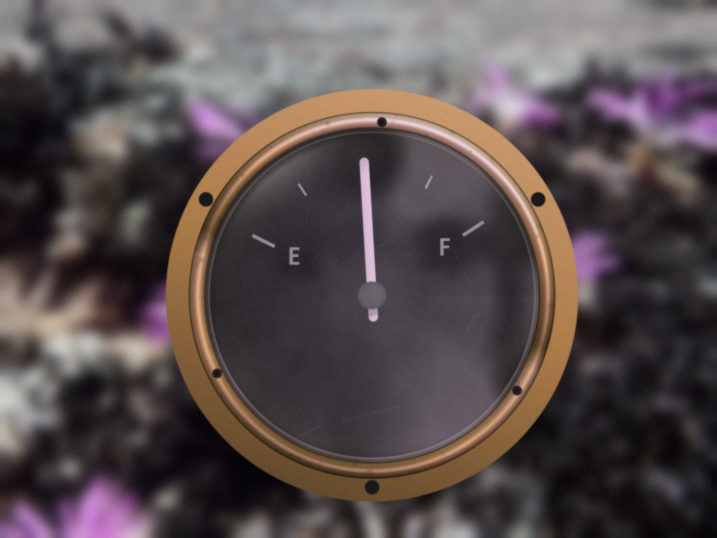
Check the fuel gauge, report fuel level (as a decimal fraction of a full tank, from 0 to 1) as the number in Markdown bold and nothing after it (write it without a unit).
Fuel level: **0.5**
